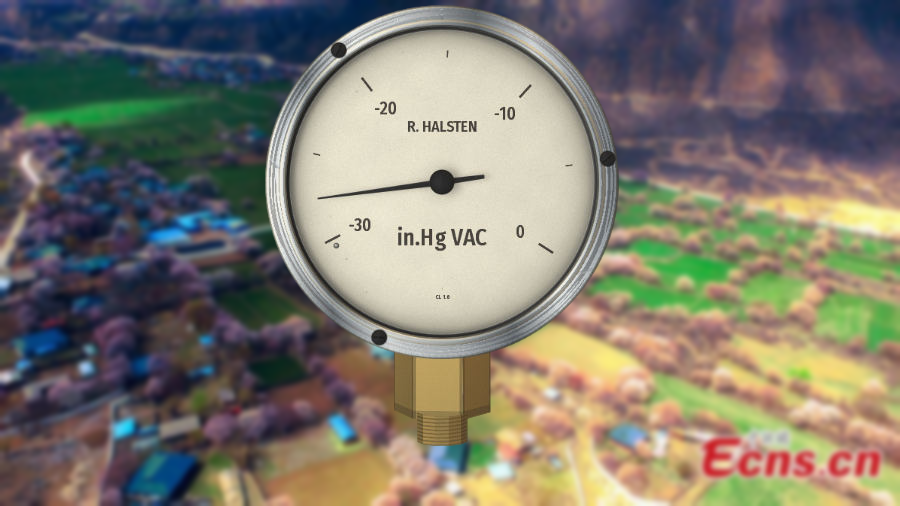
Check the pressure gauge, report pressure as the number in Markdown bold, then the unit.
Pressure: **-27.5** inHg
